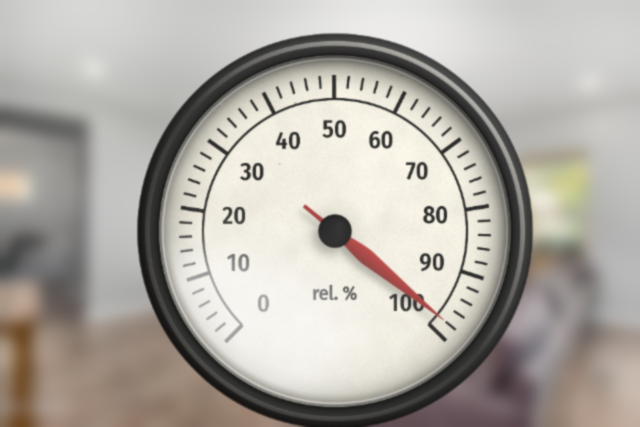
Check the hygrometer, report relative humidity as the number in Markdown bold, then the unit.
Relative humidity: **98** %
